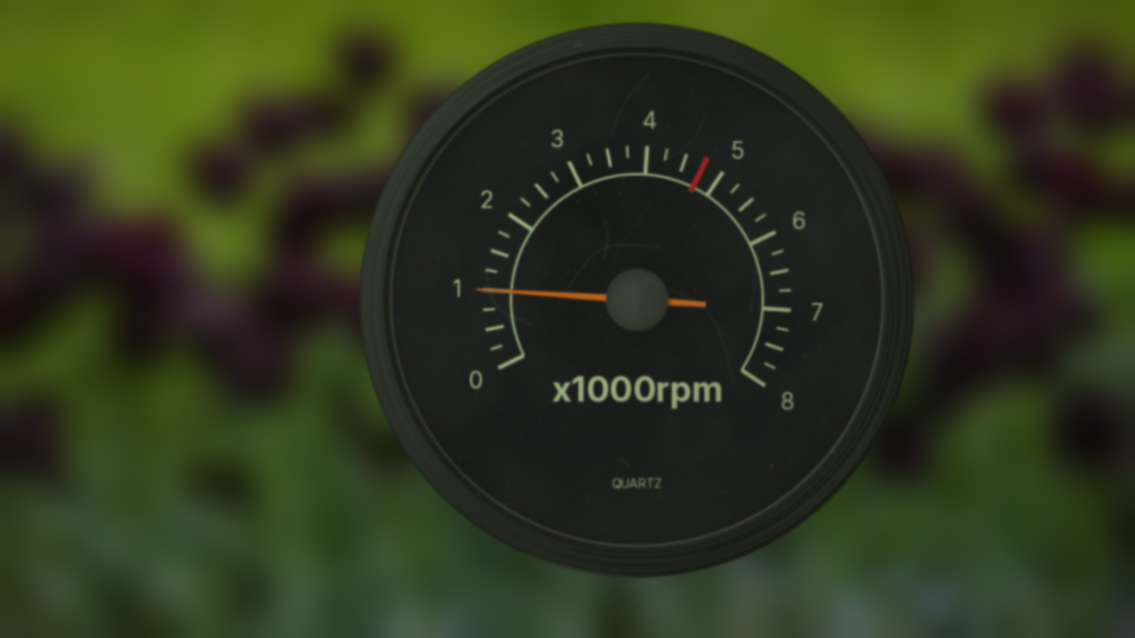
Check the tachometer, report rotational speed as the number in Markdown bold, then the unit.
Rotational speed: **1000** rpm
